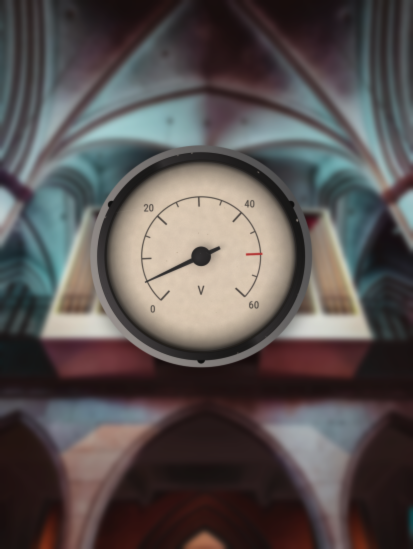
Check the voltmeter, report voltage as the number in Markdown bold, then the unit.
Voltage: **5** V
